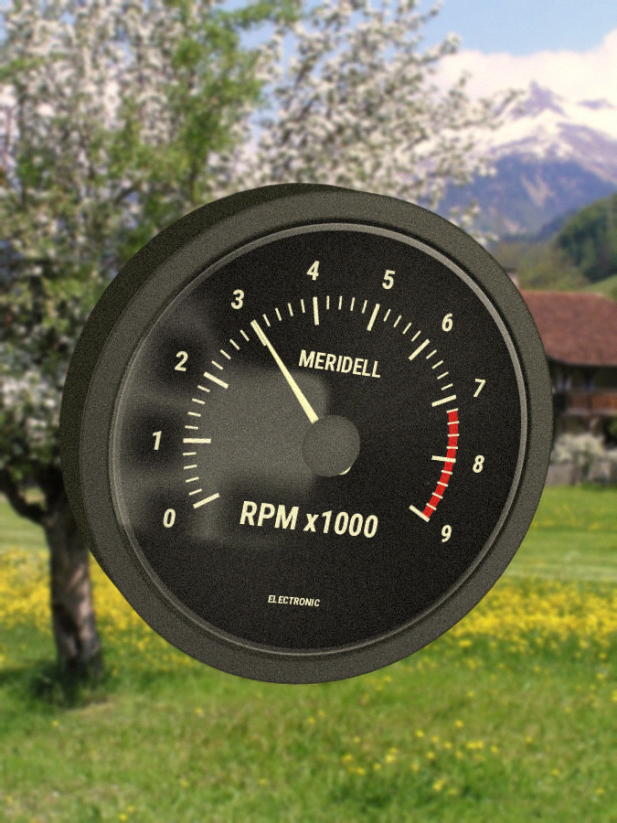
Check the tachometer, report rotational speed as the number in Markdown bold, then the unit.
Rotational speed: **3000** rpm
